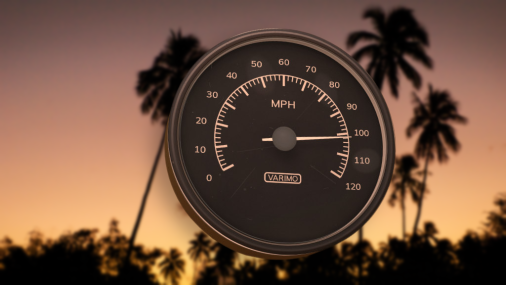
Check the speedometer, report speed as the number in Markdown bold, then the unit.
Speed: **102** mph
